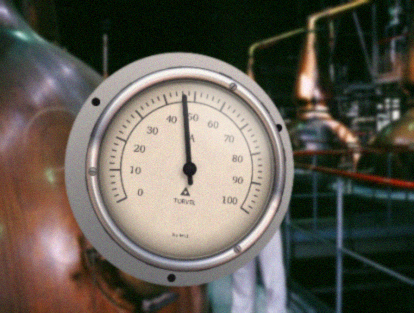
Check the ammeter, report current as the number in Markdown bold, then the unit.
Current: **46** A
